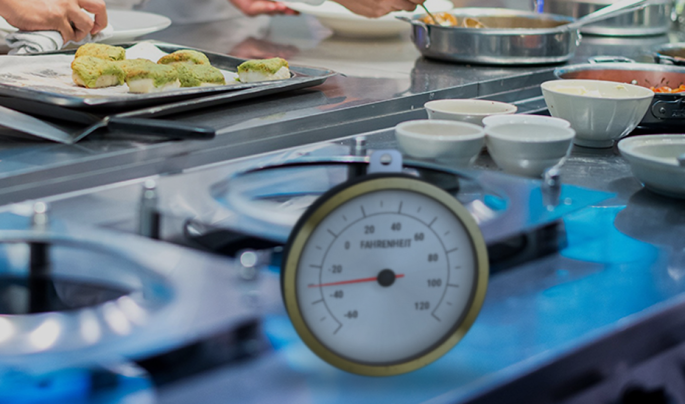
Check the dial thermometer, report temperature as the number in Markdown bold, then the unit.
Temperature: **-30** °F
